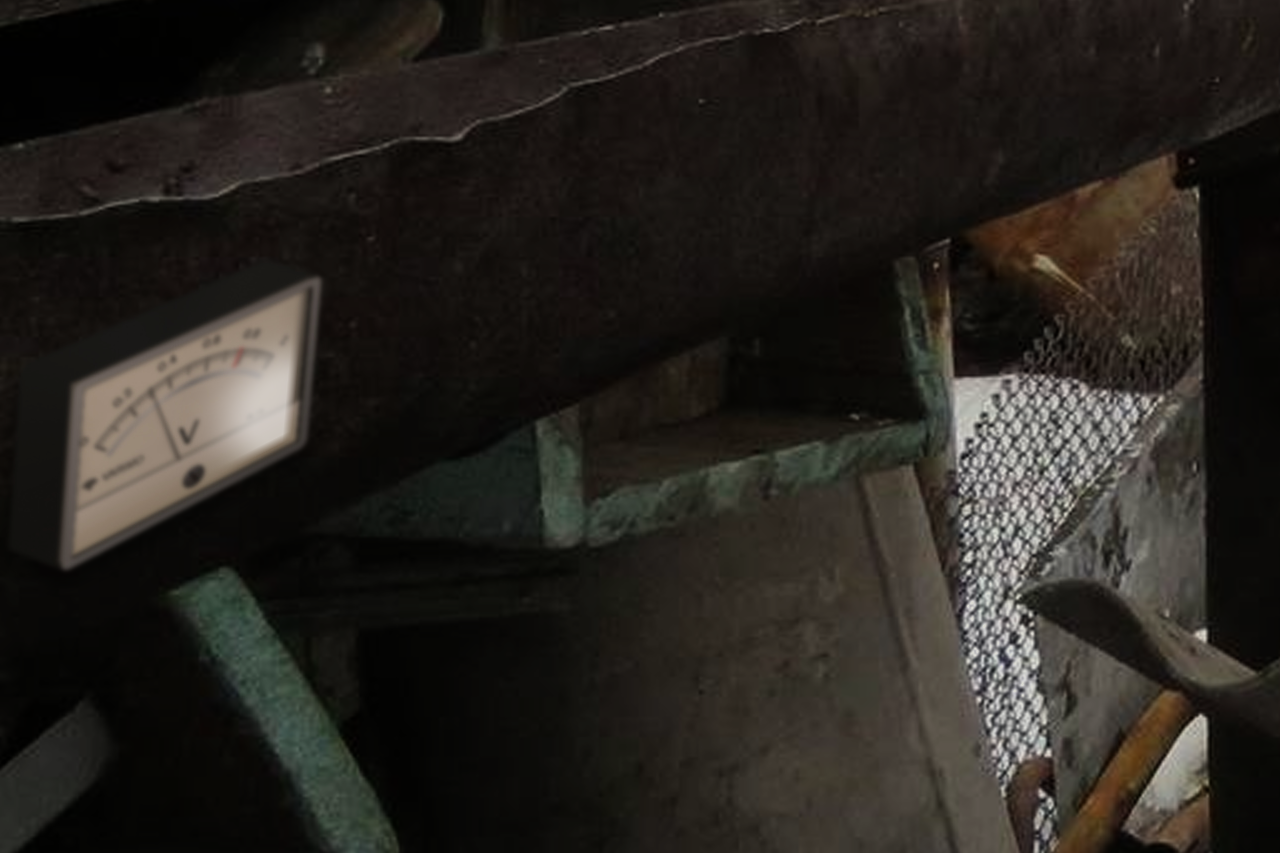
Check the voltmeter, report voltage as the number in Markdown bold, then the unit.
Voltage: **0.3** V
